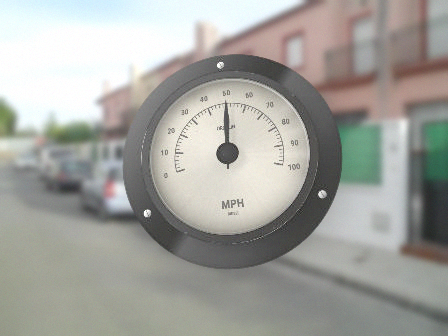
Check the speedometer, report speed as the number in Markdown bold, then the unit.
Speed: **50** mph
